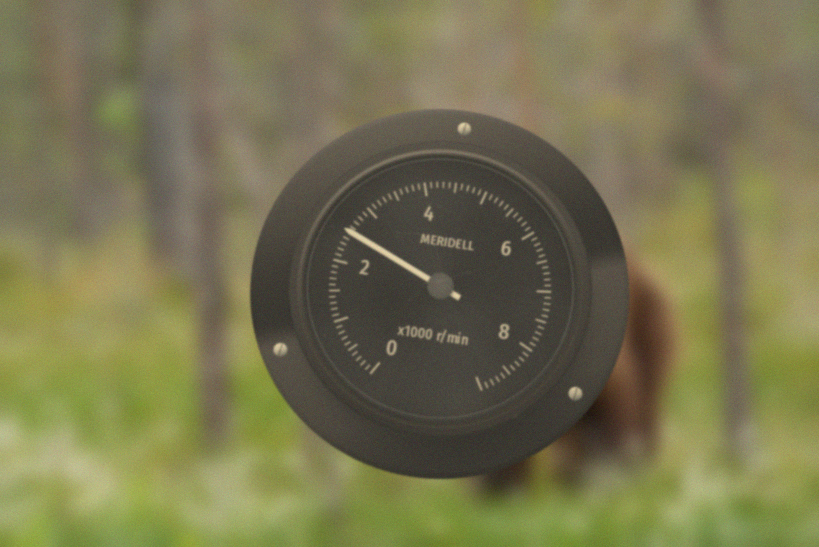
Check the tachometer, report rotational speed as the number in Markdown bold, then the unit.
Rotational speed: **2500** rpm
